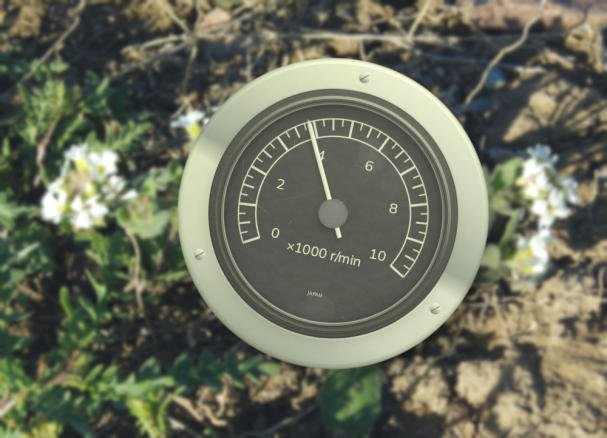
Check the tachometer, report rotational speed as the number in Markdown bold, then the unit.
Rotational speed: **3875** rpm
